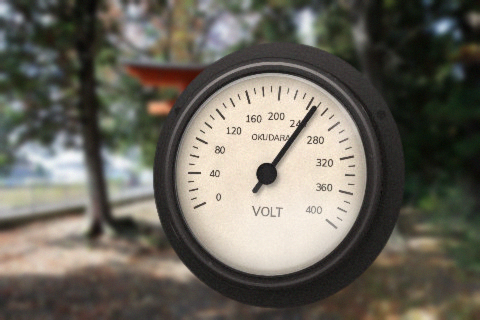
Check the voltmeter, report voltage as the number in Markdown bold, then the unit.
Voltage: **250** V
